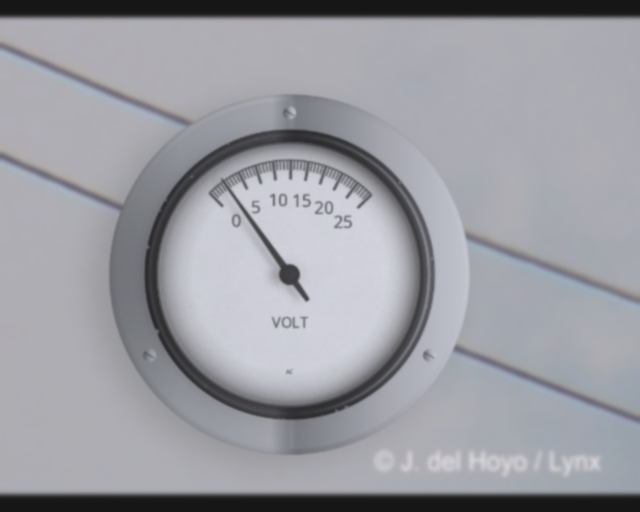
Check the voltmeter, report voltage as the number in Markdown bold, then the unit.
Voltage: **2.5** V
